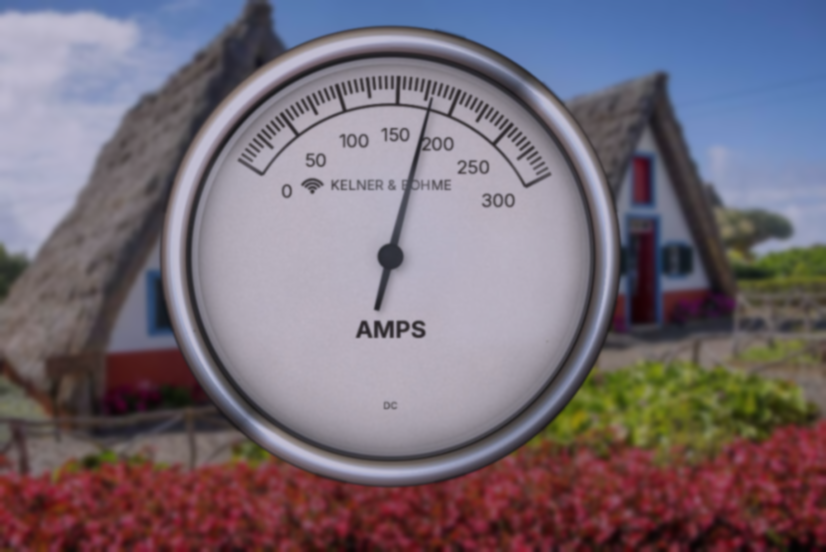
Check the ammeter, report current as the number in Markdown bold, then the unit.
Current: **180** A
